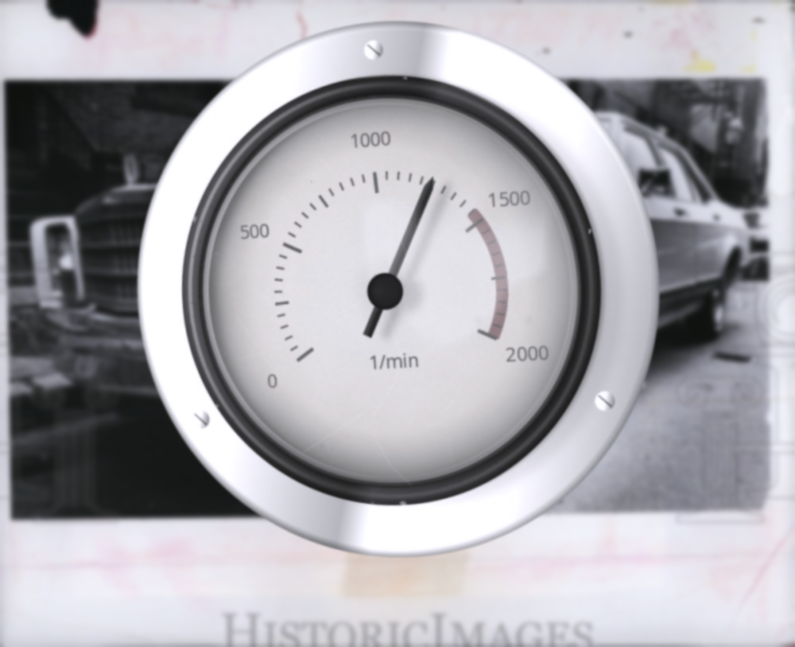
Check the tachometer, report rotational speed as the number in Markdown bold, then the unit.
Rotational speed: **1250** rpm
